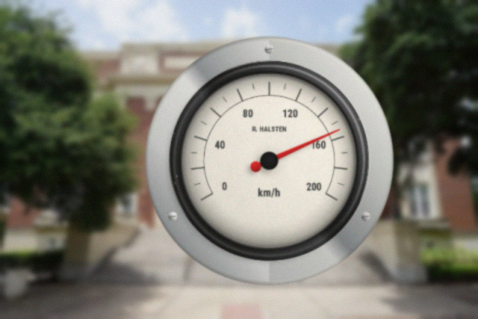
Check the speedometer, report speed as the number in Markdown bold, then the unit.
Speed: **155** km/h
